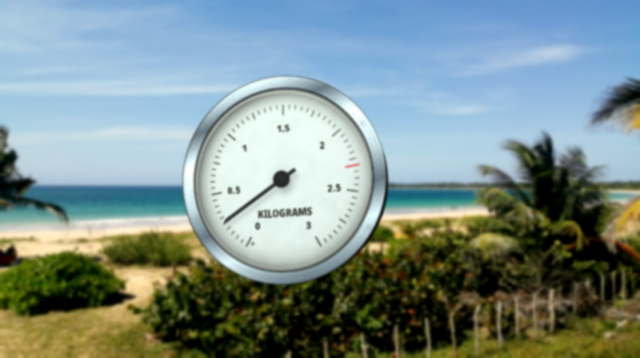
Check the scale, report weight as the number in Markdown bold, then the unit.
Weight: **0.25** kg
